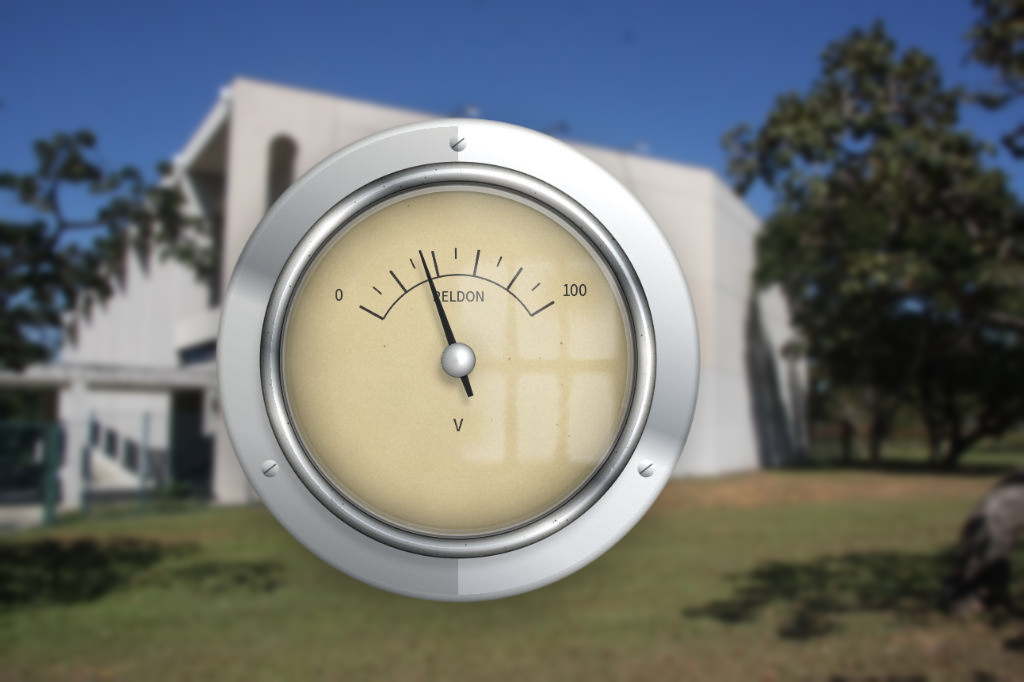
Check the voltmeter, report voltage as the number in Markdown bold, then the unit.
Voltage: **35** V
